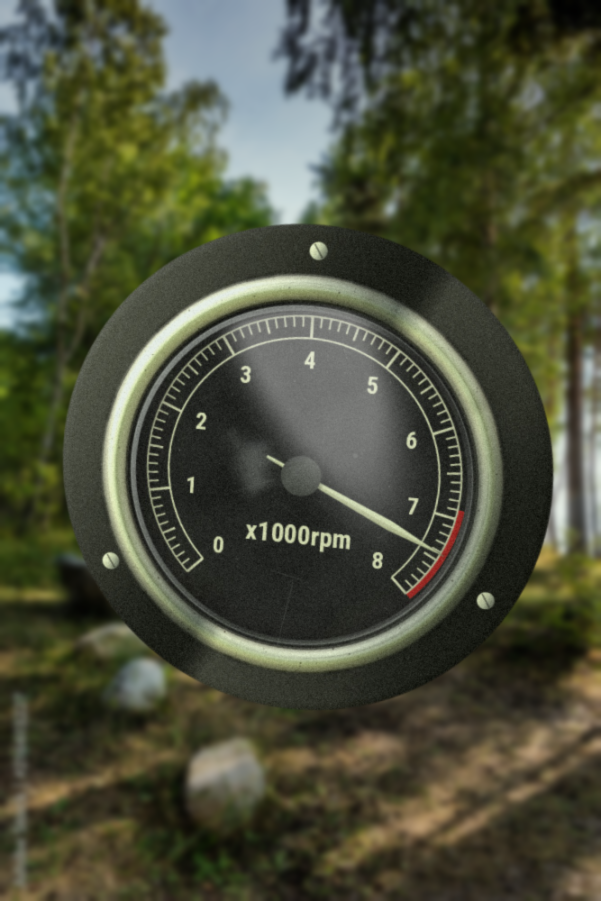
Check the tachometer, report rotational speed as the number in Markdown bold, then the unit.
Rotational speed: **7400** rpm
